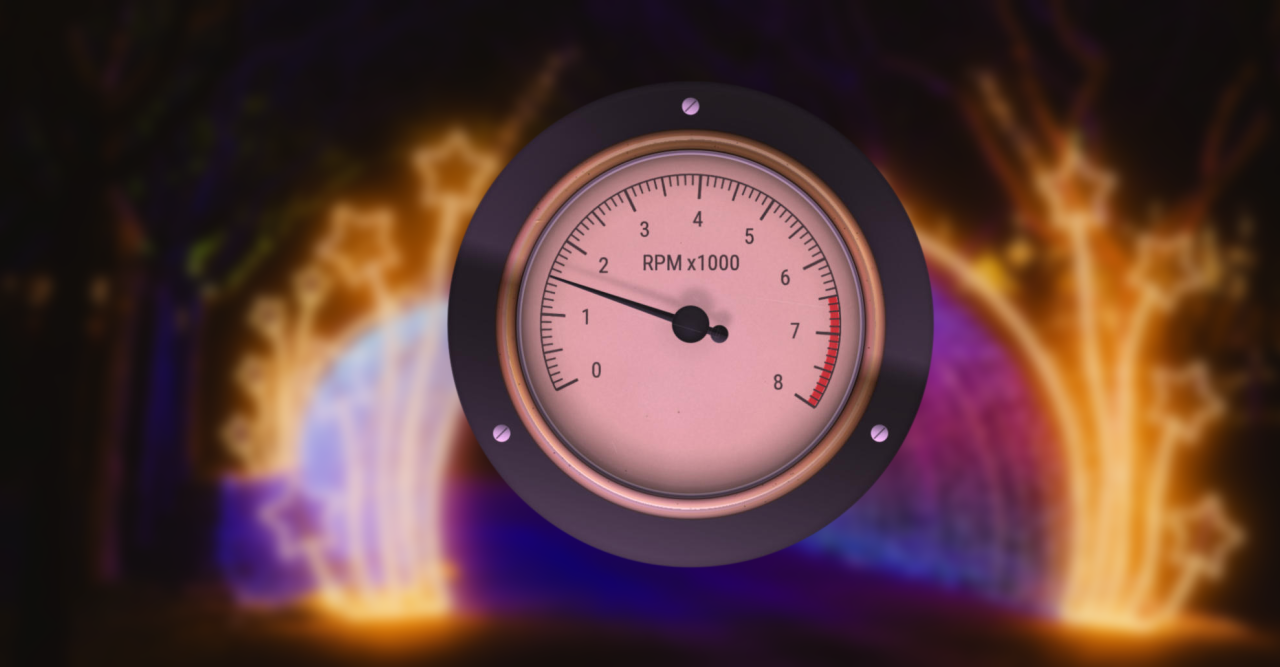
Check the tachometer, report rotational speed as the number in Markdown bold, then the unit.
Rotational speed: **1500** rpm
